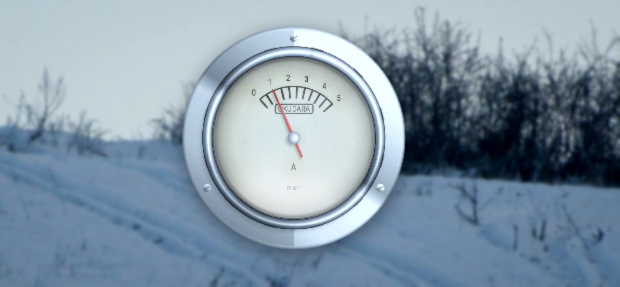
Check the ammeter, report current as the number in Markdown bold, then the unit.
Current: **1** A
